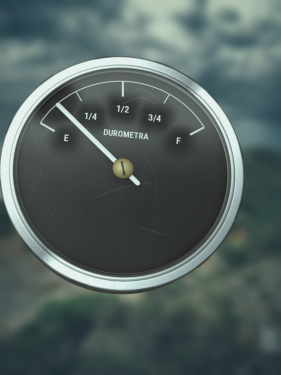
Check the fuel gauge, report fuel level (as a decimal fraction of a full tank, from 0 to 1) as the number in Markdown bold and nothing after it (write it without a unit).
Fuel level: **0.125**
